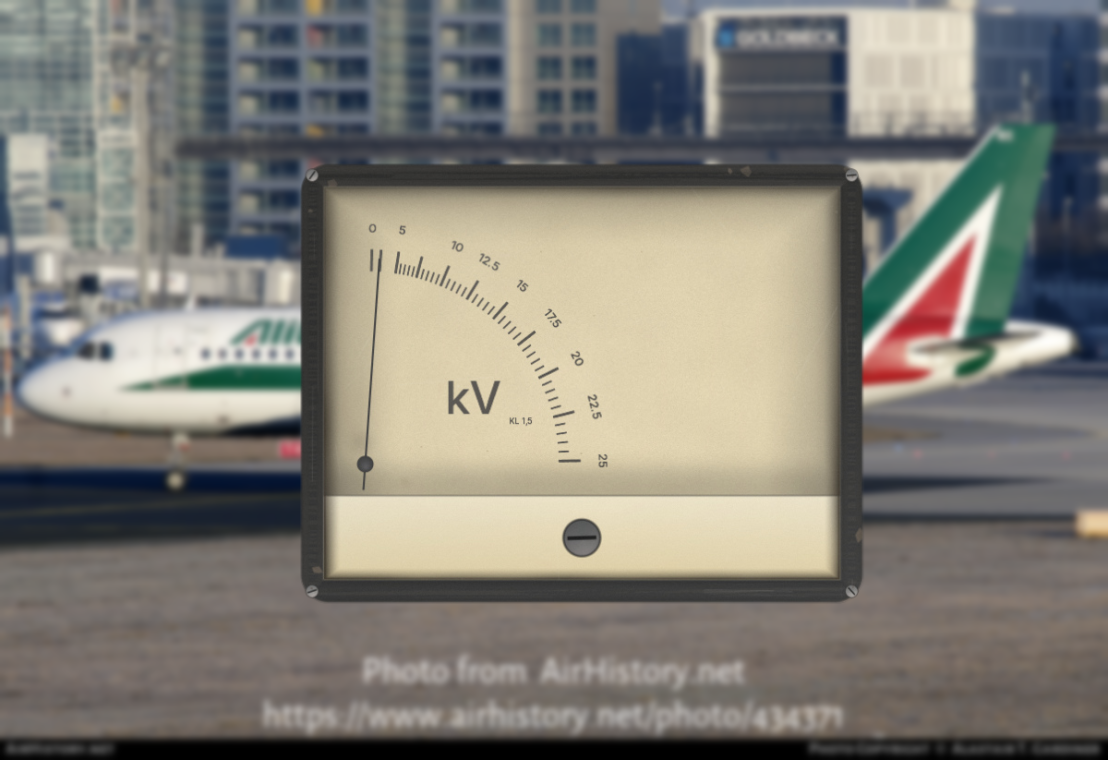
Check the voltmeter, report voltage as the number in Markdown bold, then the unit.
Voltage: **2.5** kV
